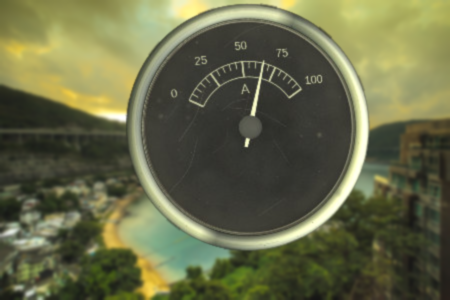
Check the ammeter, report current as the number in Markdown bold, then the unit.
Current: **65** A
